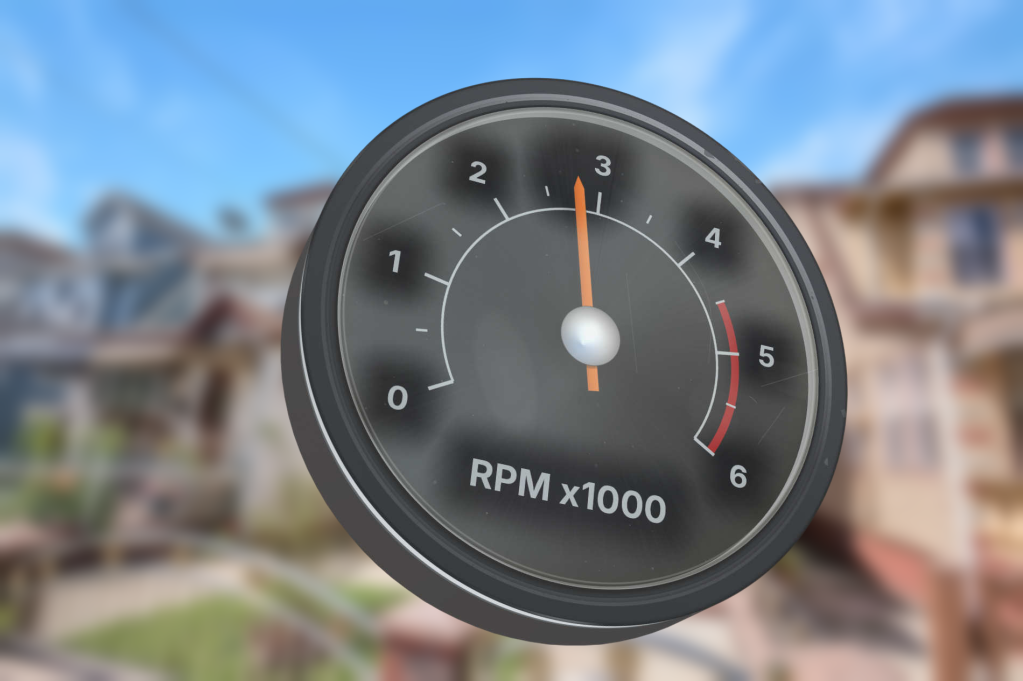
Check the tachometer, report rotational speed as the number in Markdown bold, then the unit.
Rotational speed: **2750** rpm
